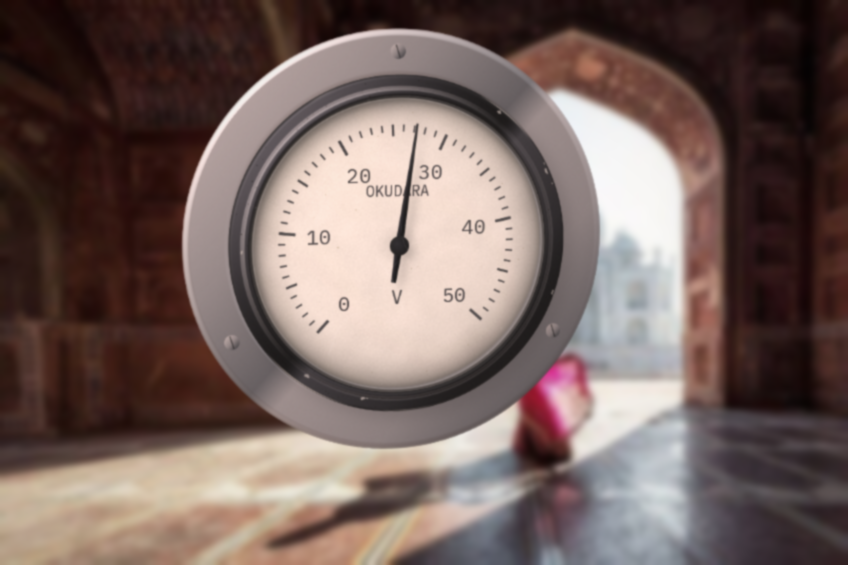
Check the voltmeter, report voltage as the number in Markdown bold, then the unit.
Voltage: **27** V
